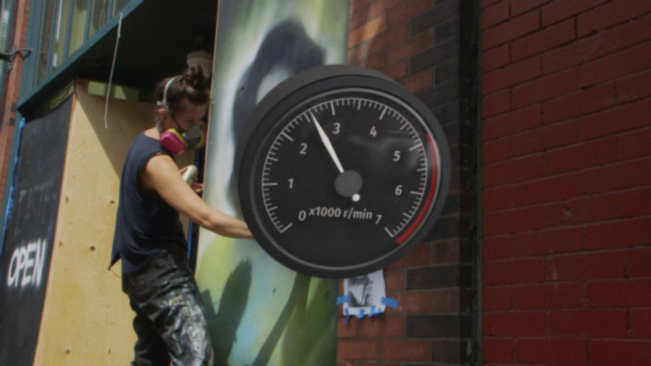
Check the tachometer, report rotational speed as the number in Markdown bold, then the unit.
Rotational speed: **2600** rpm
